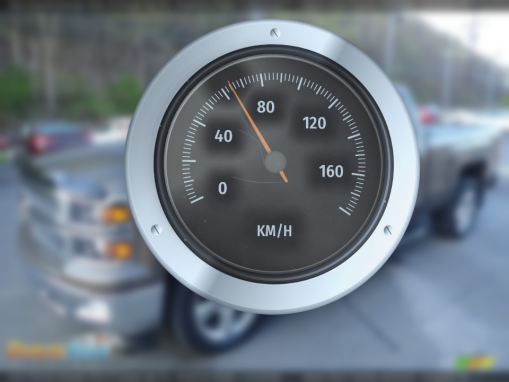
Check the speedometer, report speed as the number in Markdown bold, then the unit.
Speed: **64** km/h
